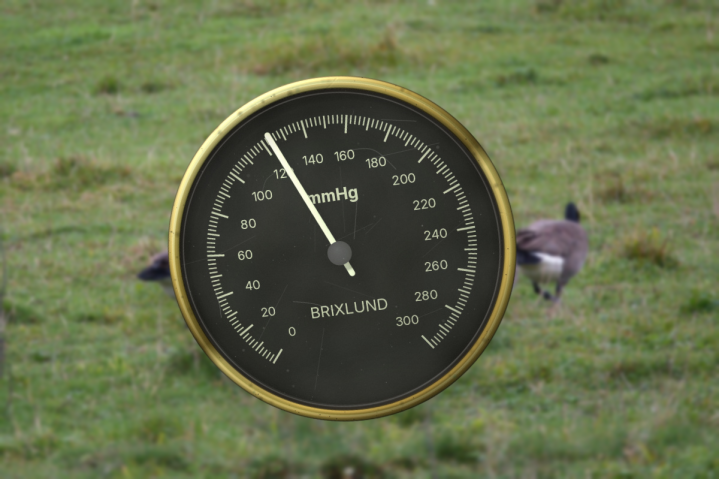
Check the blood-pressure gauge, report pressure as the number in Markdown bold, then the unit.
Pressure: **124** mmHg
